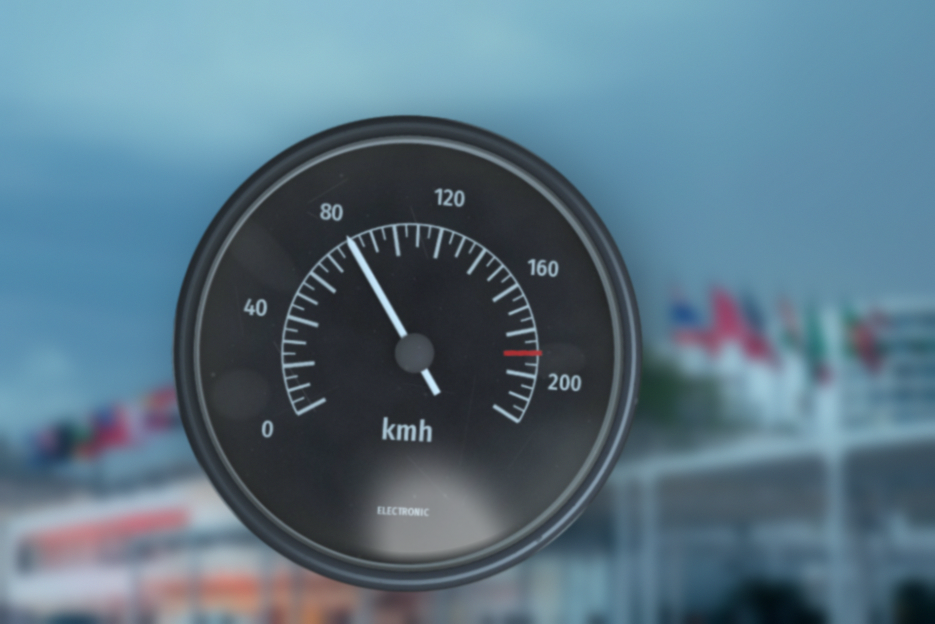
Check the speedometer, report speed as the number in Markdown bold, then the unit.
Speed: **80** km/h
